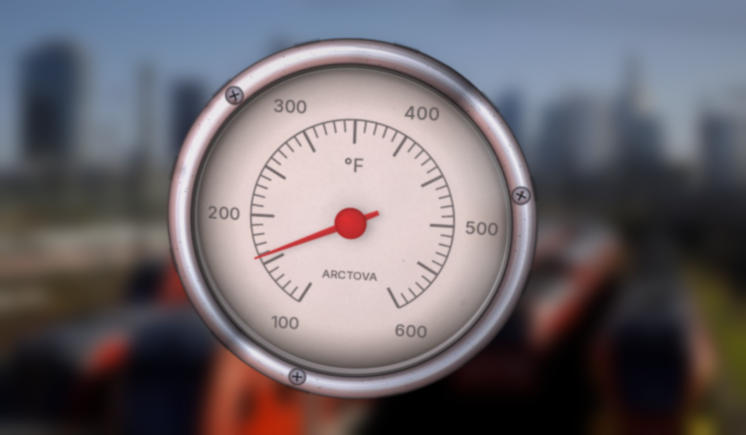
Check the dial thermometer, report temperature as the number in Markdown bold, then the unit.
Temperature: **160** °F
